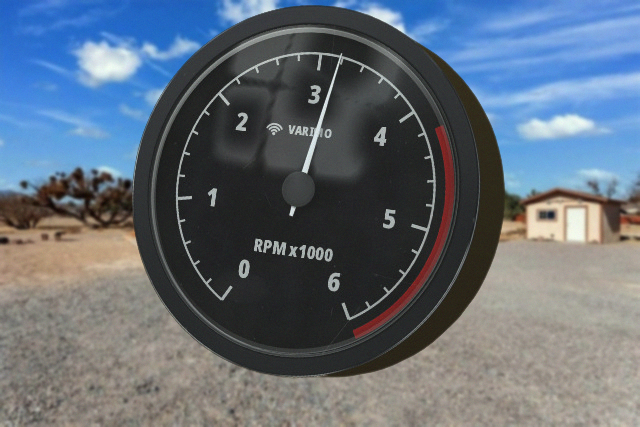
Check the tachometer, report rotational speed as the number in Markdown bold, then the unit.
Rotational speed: **3200** rpm
